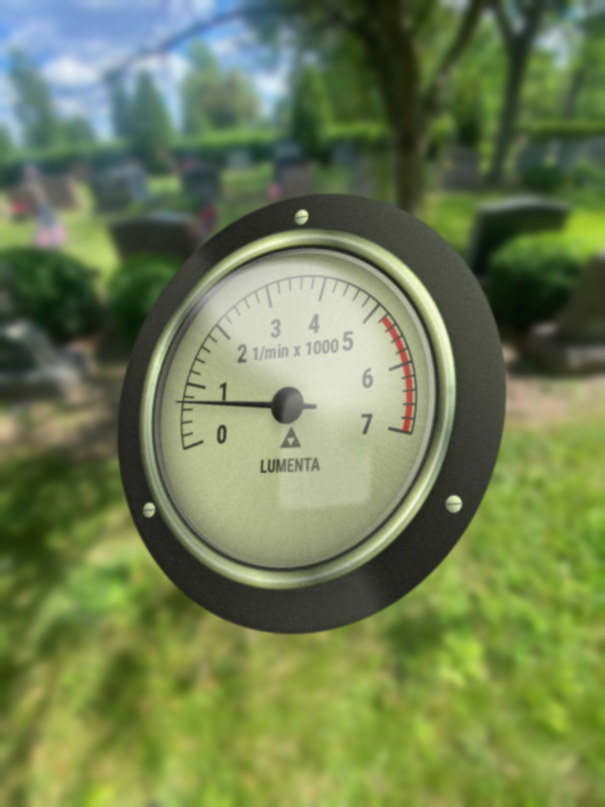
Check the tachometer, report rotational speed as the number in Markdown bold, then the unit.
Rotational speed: **700** rpm
